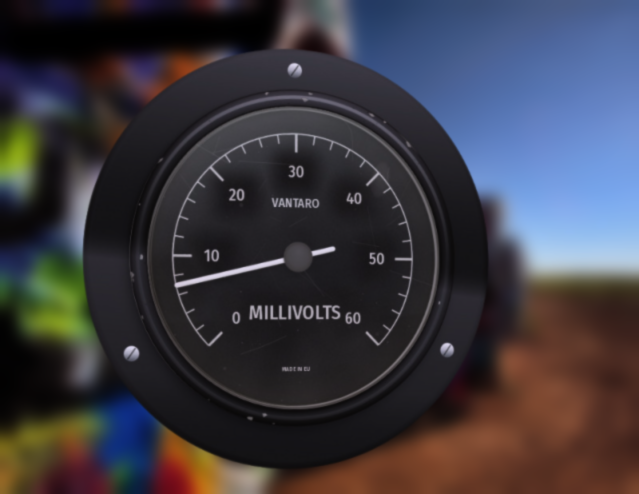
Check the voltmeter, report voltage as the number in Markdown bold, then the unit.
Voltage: **7** mV
